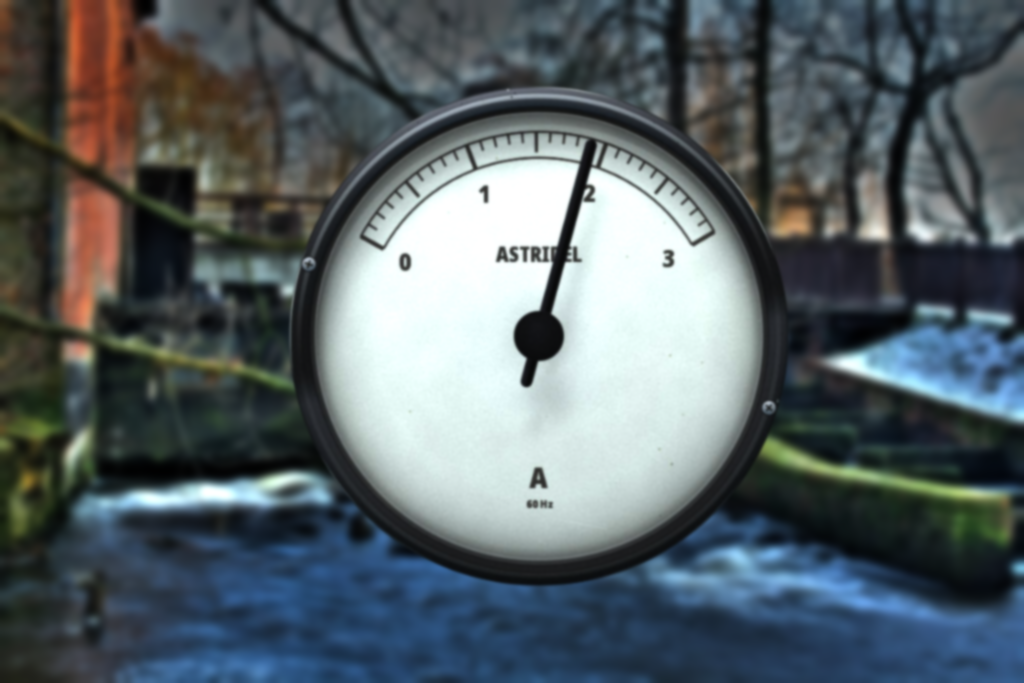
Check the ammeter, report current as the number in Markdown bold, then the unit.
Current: **1.9** A
